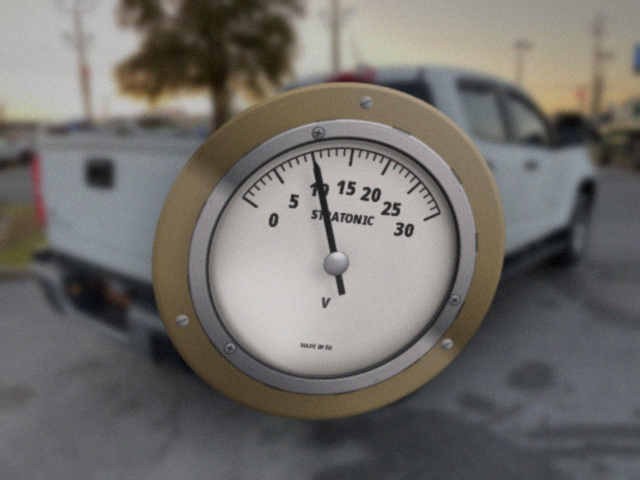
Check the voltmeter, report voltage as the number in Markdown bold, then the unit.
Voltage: **10** V
